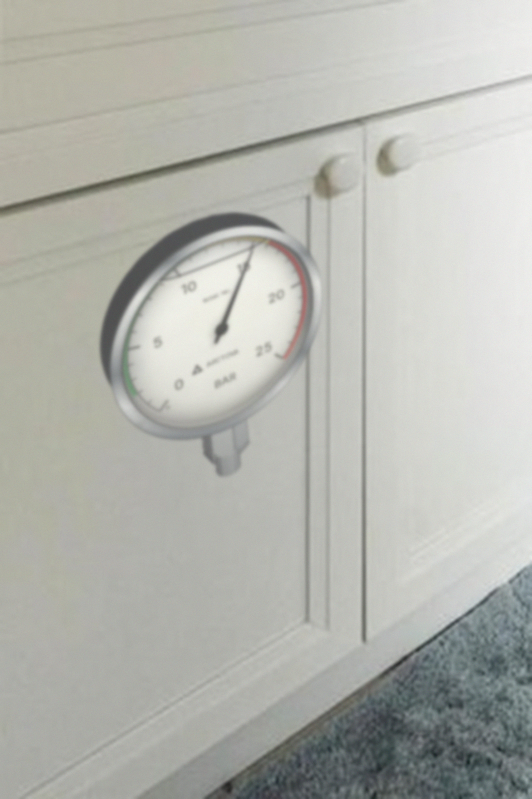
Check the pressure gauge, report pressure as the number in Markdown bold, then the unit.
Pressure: **15** bar
